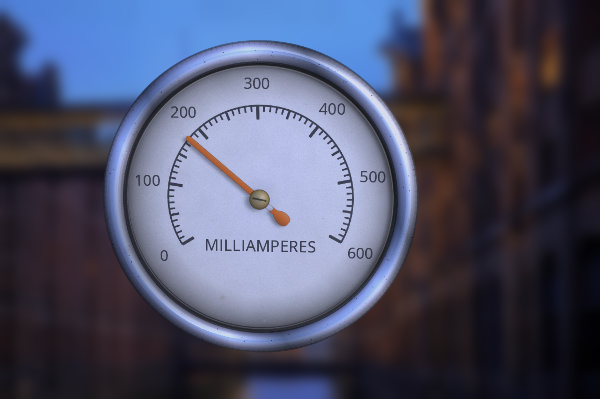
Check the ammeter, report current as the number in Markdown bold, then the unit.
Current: **180** mA
